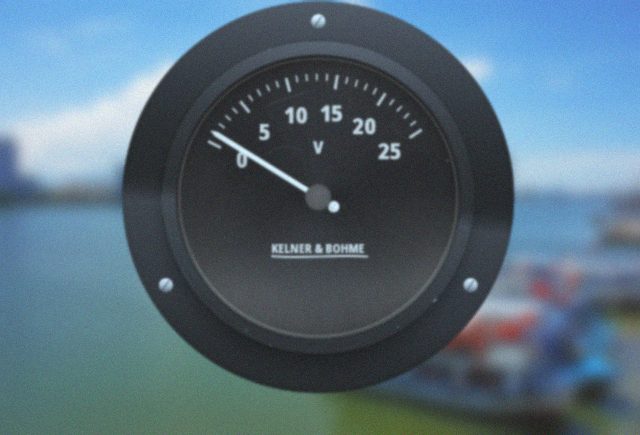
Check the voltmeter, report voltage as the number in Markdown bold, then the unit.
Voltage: **1** V
